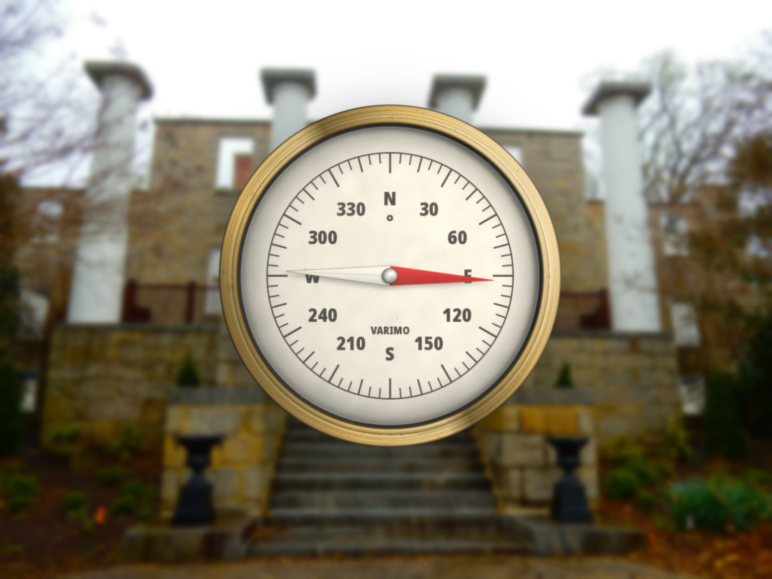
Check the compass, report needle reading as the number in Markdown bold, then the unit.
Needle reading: **92.5** °
